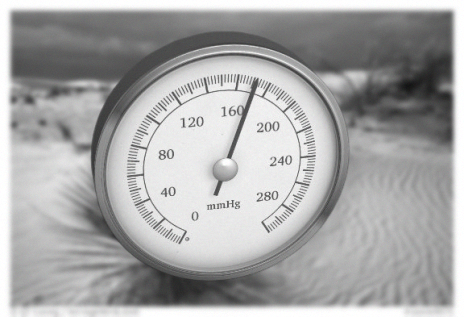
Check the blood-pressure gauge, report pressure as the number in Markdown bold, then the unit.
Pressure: **170** mmHg
